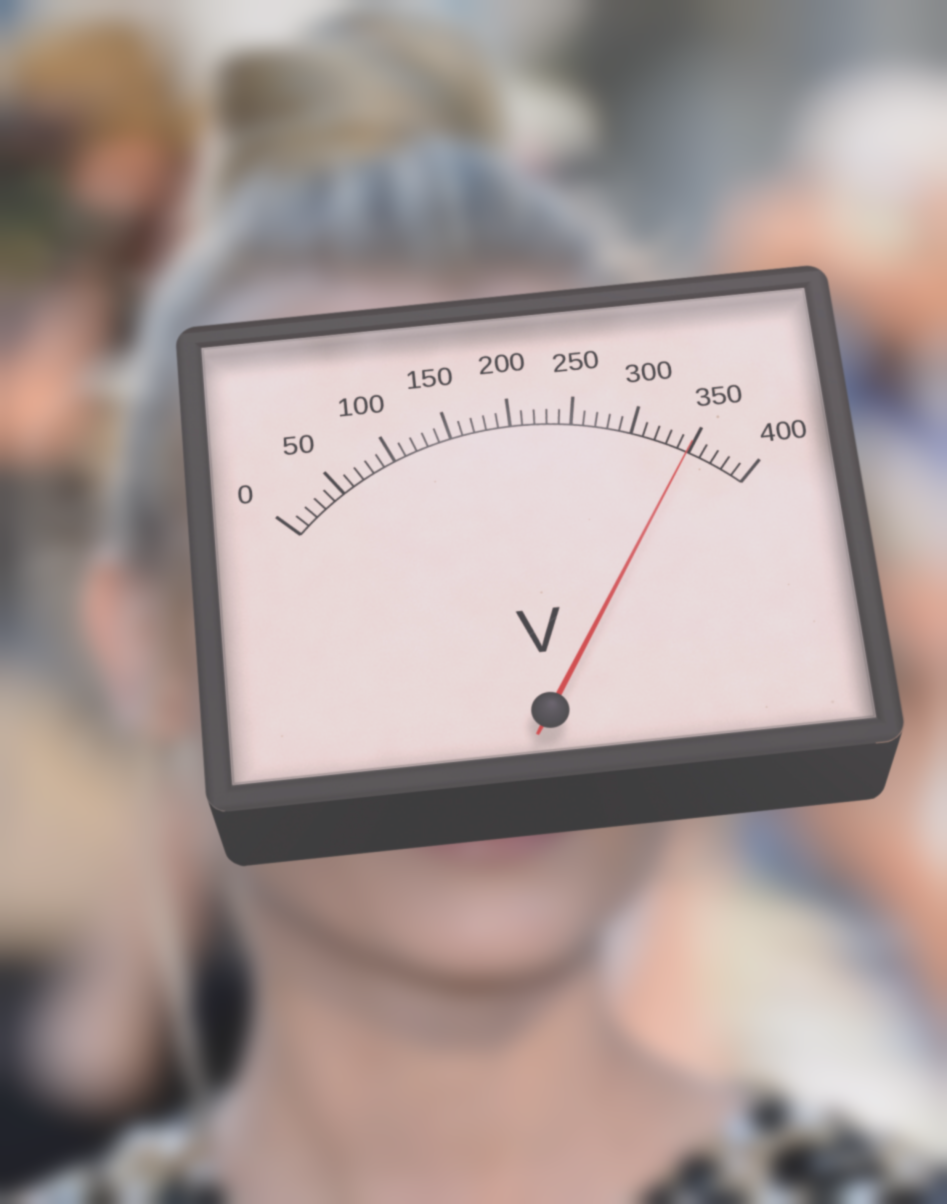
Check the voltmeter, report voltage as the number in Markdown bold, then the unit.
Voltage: **350** V
